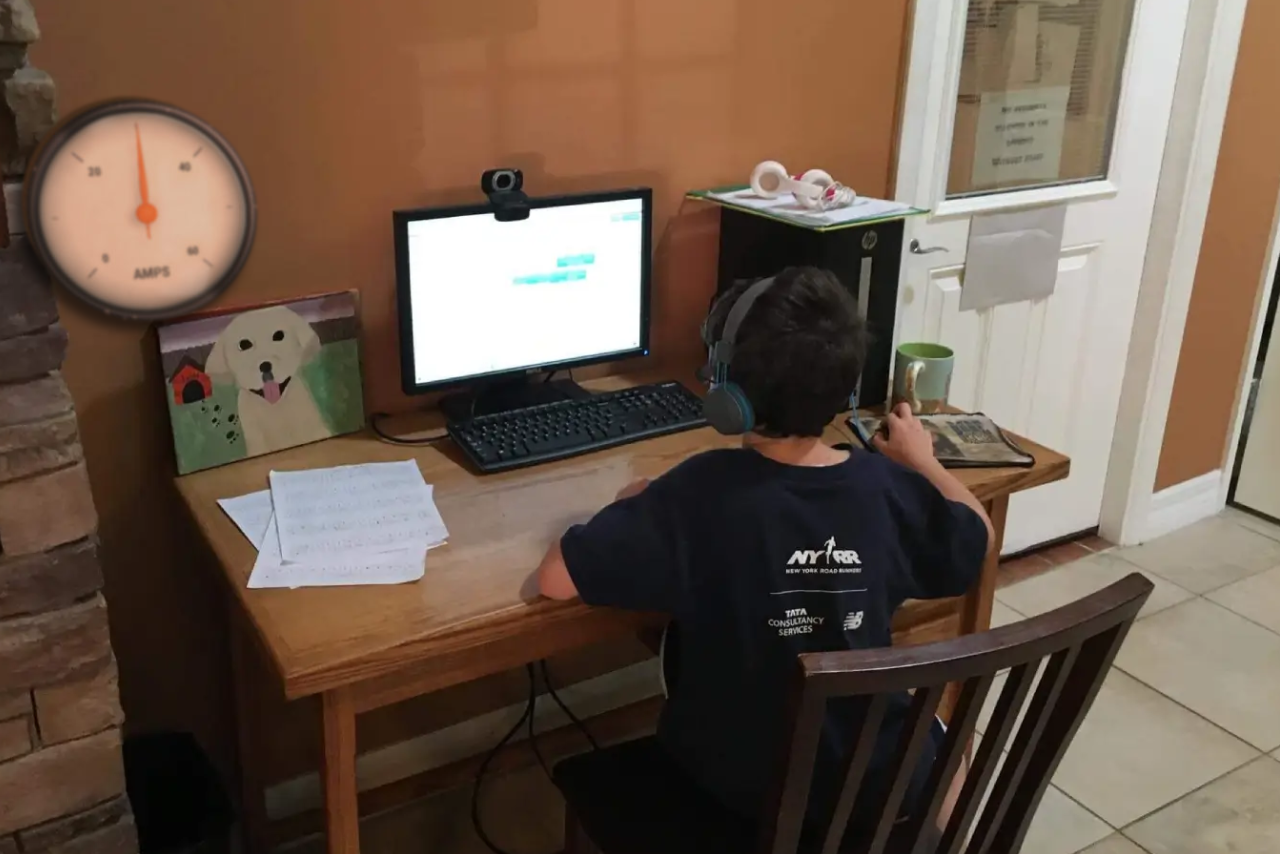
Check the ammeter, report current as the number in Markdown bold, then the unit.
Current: **30** A
